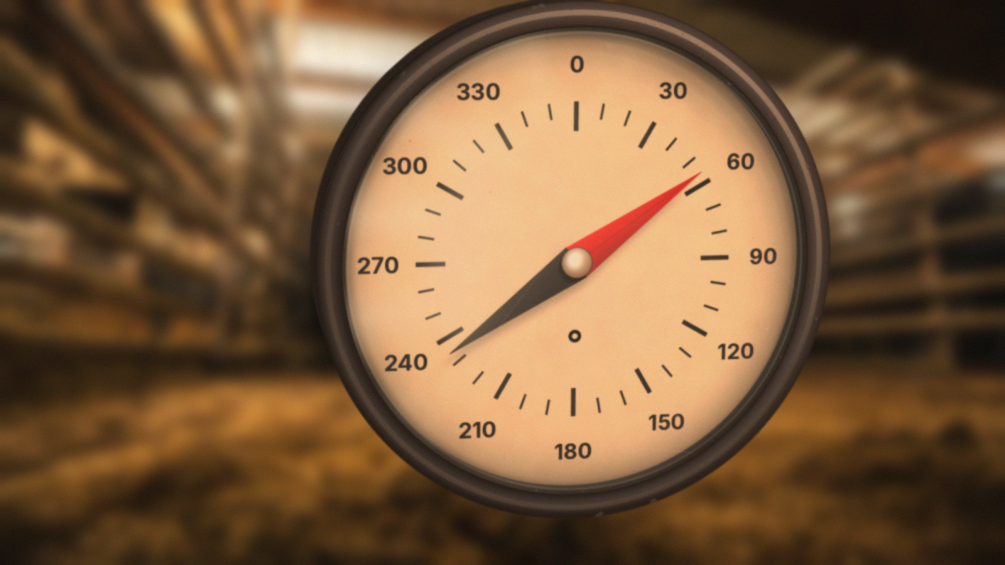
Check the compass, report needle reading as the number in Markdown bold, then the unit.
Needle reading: **55** °
